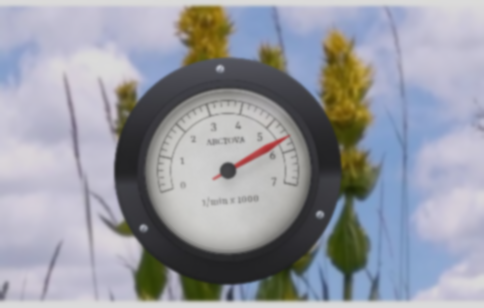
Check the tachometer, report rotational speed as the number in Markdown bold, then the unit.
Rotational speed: **5600** rpm
